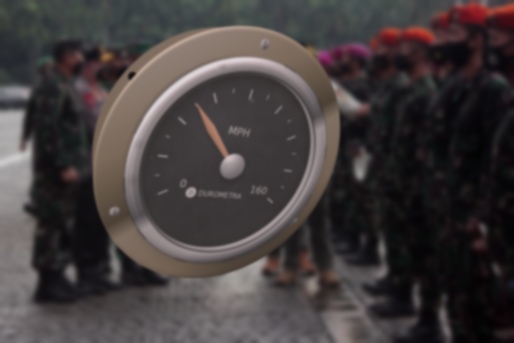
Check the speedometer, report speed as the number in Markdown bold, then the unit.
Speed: **50** mph
